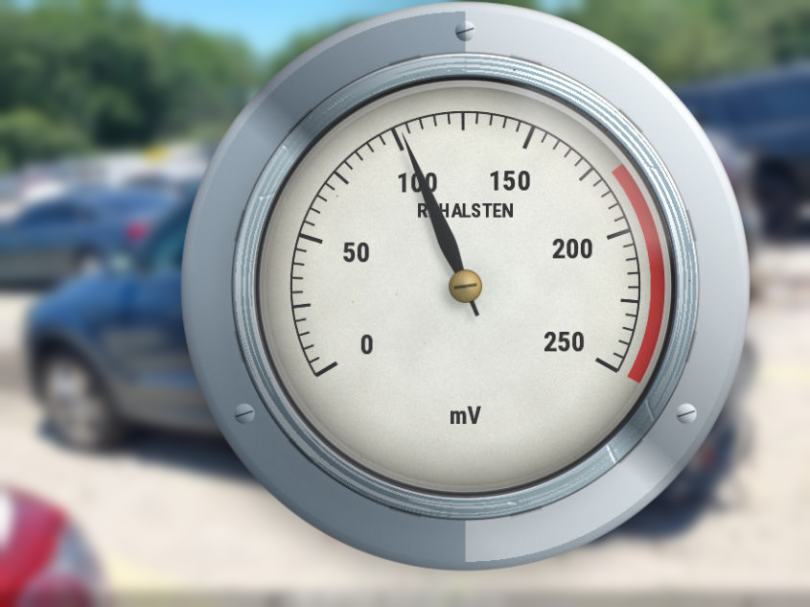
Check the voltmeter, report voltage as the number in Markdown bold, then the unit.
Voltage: **102.5** mV
